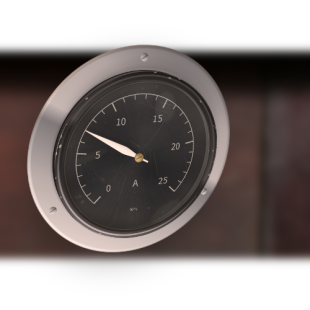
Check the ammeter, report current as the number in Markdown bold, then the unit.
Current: **7** A
